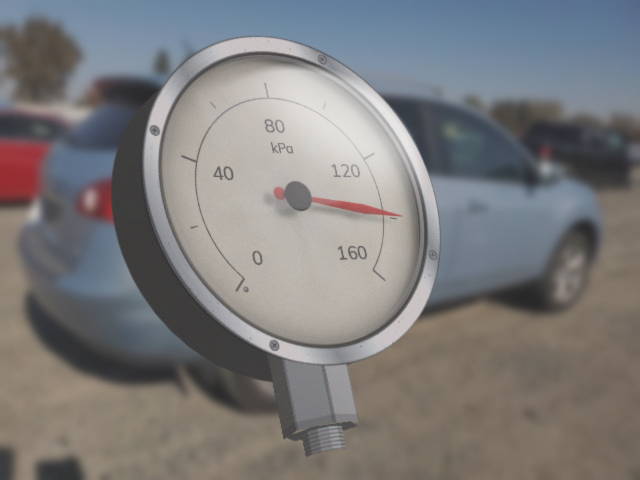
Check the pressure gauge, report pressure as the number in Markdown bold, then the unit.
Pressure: **140** kPa
